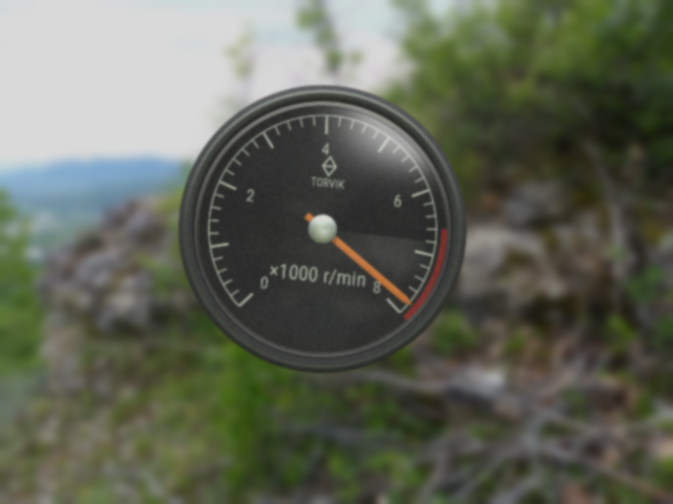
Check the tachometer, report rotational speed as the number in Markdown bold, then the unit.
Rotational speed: **7800** rpm
